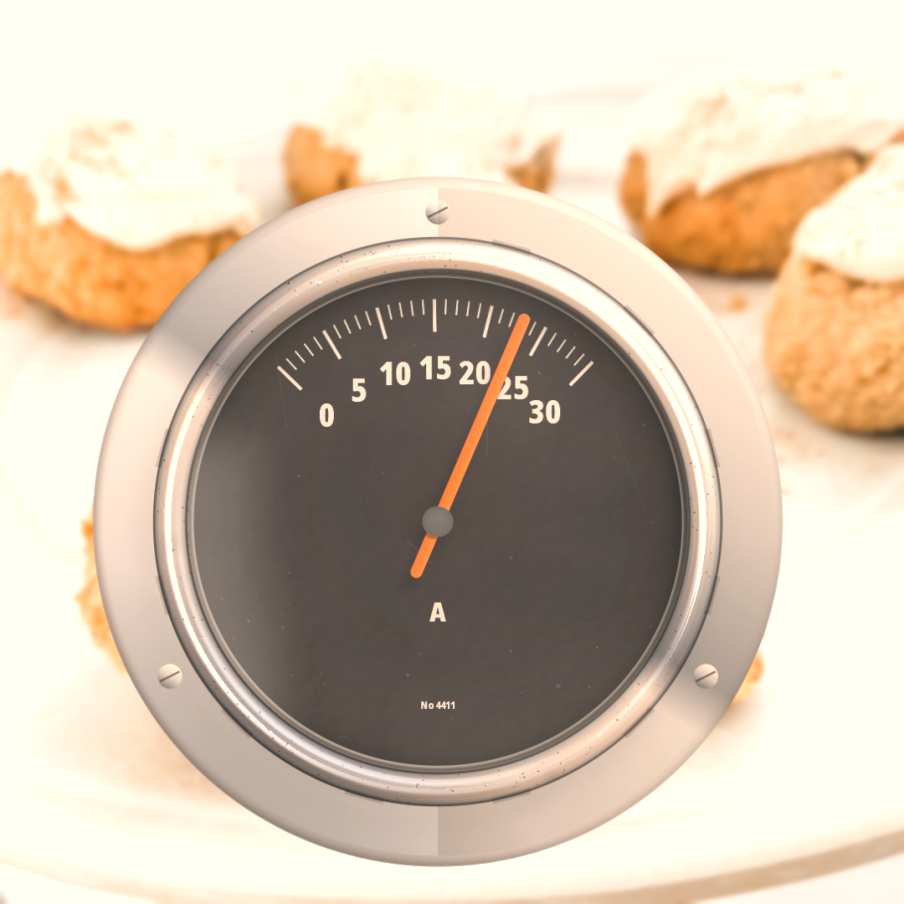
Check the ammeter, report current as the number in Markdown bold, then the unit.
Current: **23** A
